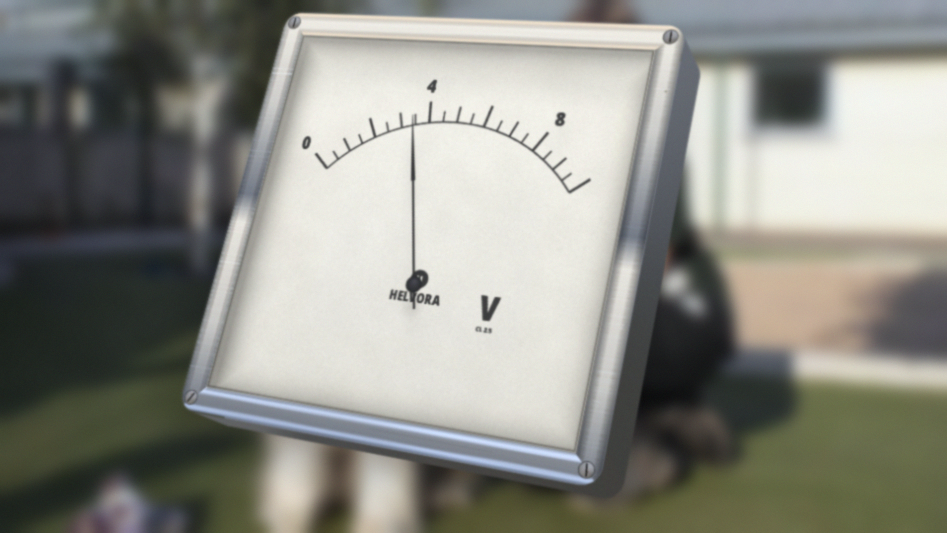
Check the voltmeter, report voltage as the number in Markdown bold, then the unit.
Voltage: **3.5** V
